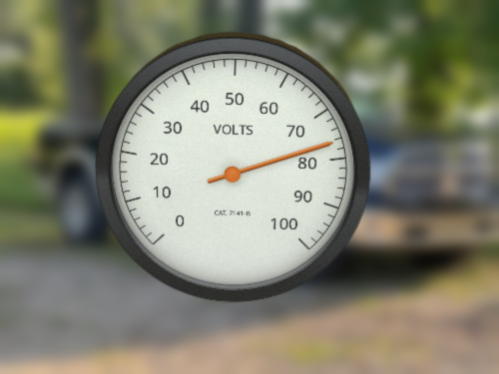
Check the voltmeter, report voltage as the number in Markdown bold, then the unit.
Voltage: **76** V
